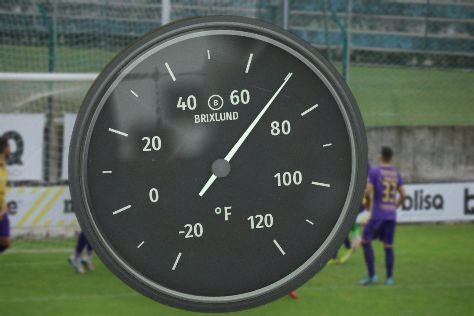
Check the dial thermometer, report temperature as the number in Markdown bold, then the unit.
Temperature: **70** °F
